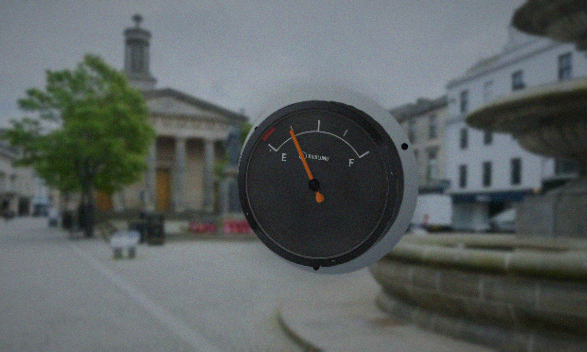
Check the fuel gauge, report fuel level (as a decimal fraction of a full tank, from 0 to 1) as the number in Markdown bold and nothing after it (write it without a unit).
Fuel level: **0.25**
